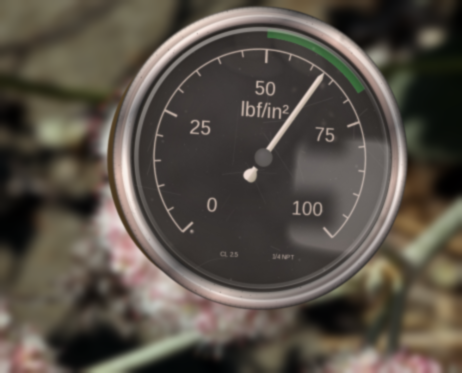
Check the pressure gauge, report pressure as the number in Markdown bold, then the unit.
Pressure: **62.5** psi
